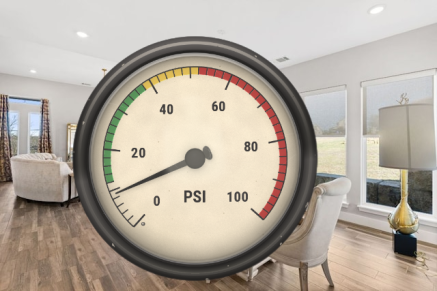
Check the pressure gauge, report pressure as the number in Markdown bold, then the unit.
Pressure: **9** psi
